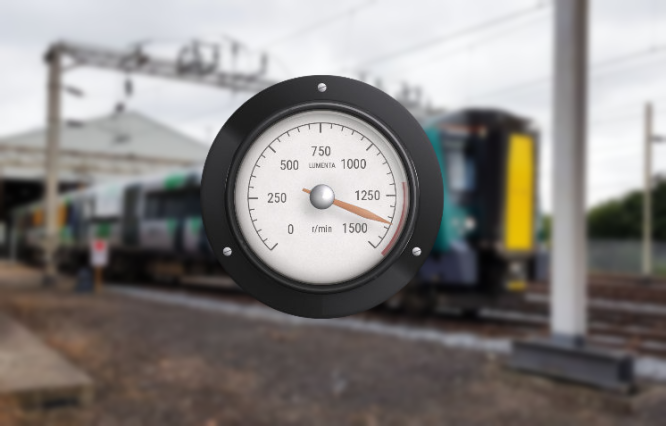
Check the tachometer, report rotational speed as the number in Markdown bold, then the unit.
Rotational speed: **1375** rpm
